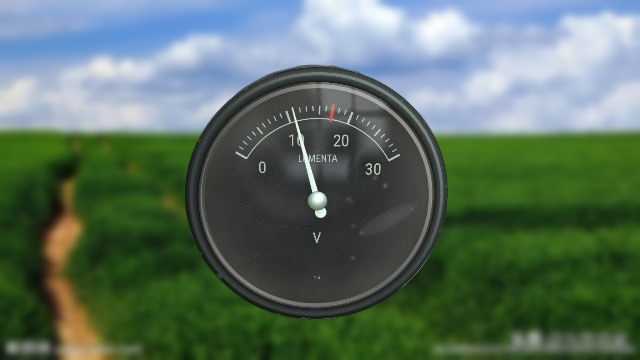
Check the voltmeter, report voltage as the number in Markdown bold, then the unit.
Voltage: **11** V
